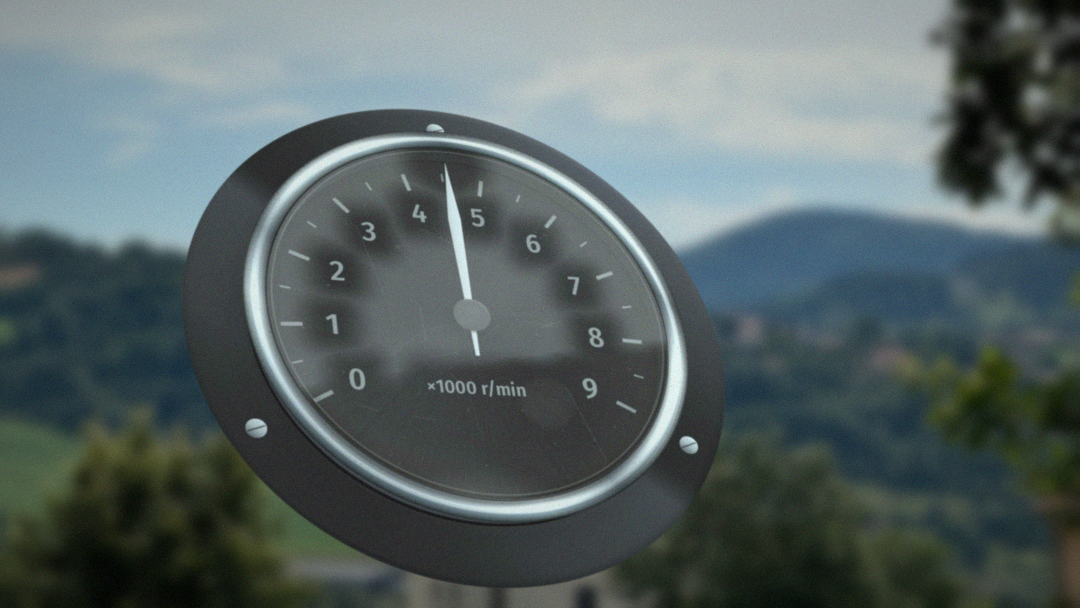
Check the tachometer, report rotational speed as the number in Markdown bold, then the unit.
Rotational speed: **4500** rpm
